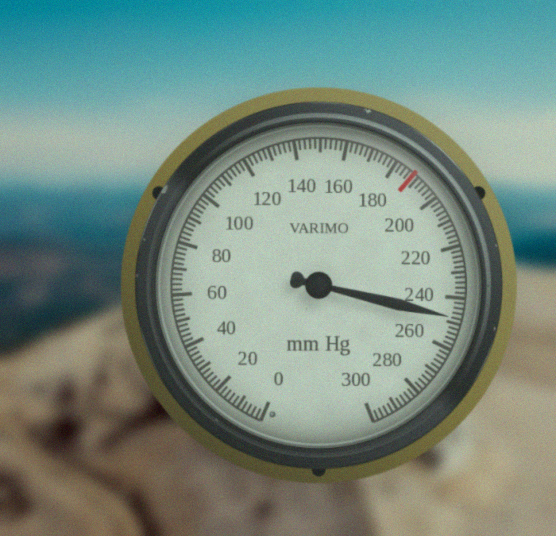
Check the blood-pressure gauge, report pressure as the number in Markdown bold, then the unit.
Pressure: **248** mmHg
